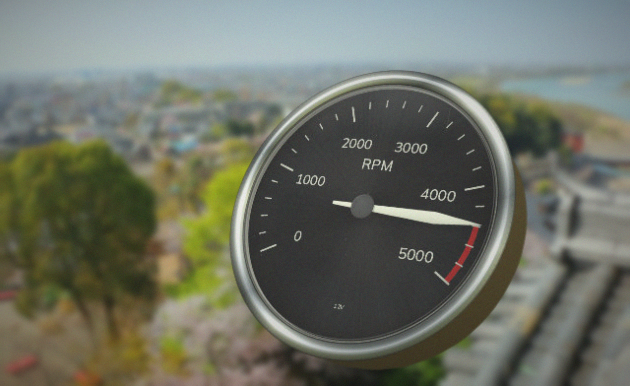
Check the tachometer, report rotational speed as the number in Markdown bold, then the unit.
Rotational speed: **4400** rpm
